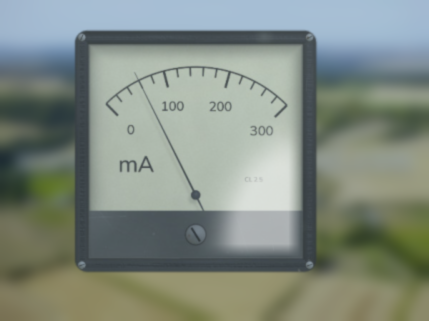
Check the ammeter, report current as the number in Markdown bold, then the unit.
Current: **60** mA
